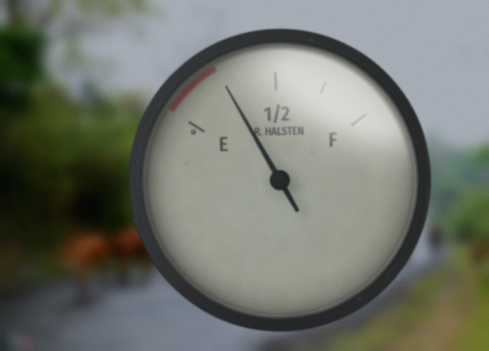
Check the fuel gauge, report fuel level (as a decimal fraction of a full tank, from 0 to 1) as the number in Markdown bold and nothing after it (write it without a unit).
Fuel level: **0.25**
